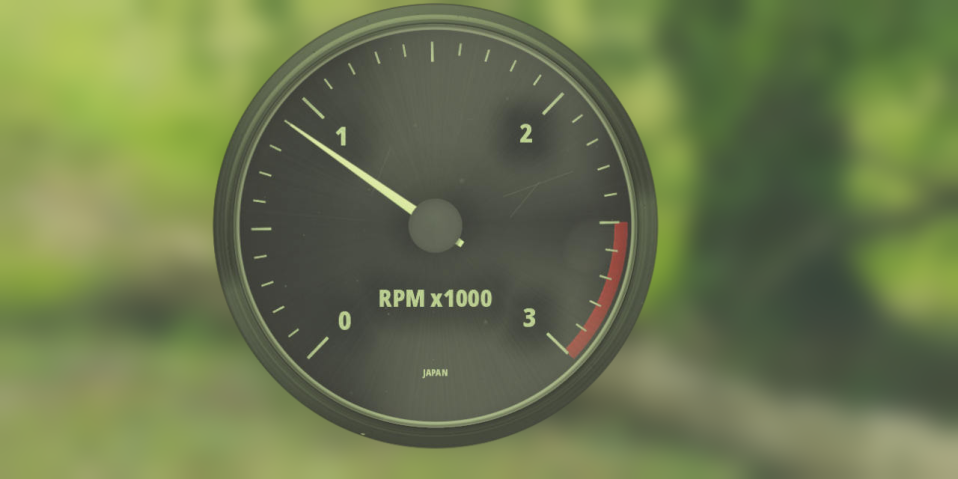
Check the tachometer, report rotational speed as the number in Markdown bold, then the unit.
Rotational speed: **900** rpm
